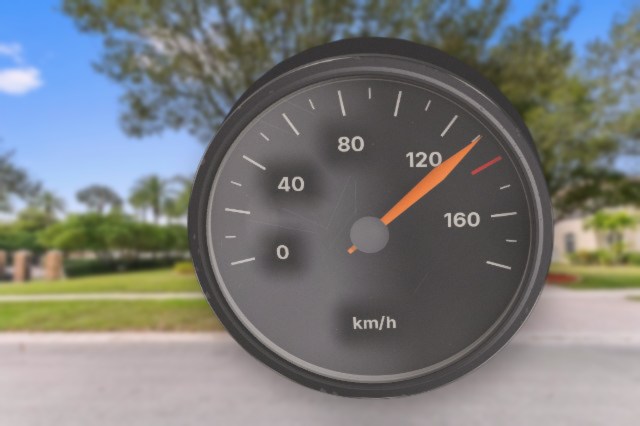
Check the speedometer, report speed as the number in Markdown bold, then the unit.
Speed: **130** km/h
